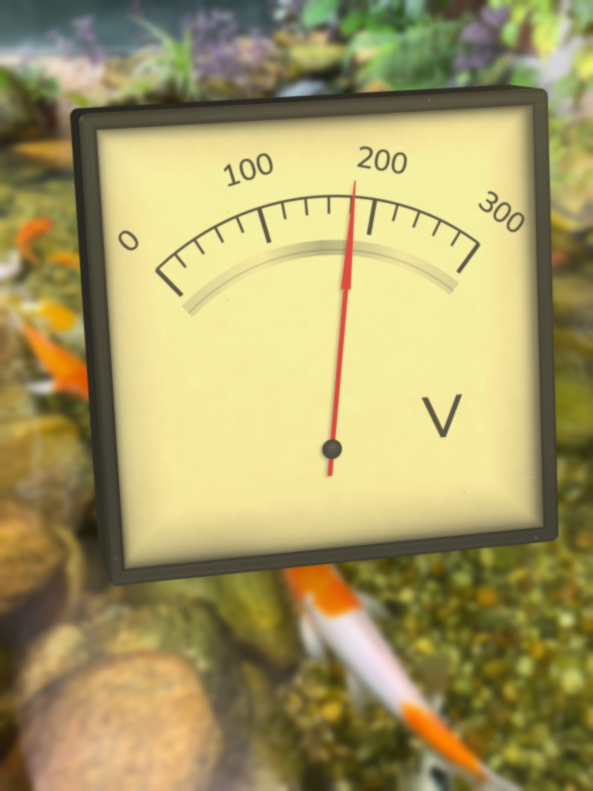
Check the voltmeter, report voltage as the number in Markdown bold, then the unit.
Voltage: **180** V
